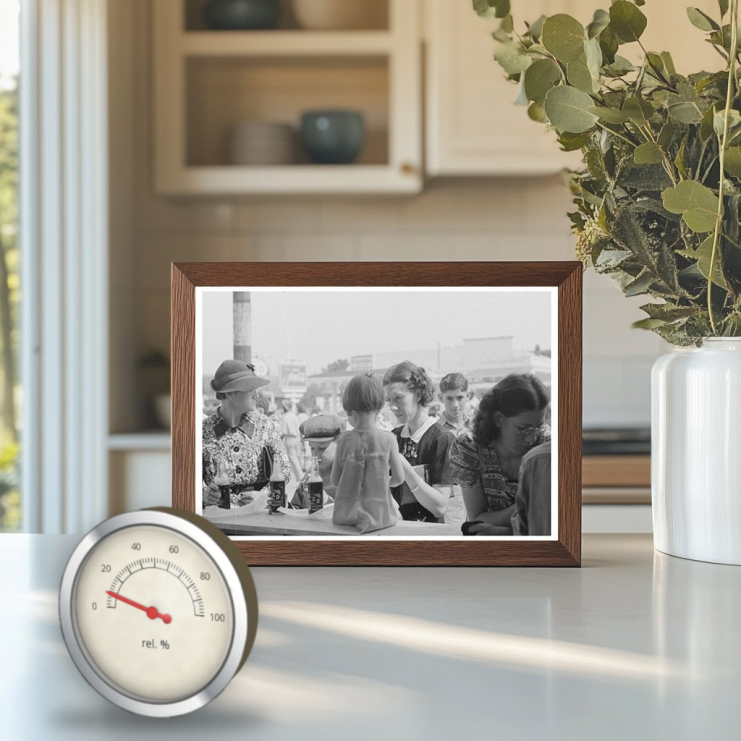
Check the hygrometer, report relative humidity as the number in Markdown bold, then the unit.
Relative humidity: **10** %
